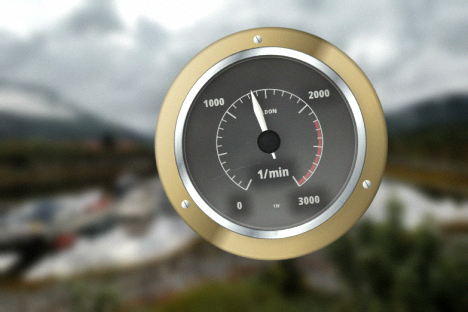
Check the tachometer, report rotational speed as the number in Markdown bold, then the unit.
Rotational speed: **1350** rpm
